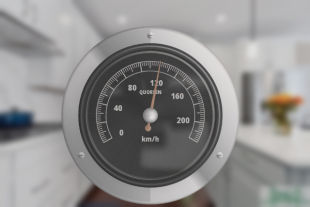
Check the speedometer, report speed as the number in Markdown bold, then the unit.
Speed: **120** km/h
